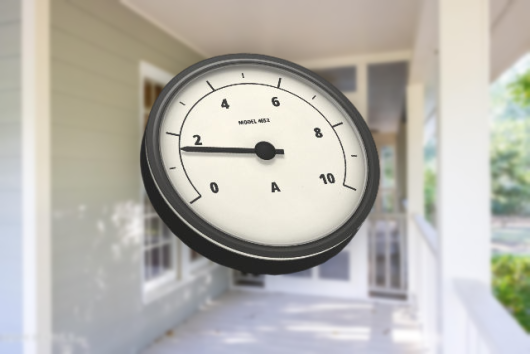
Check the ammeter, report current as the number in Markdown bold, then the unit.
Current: **1.5** A
